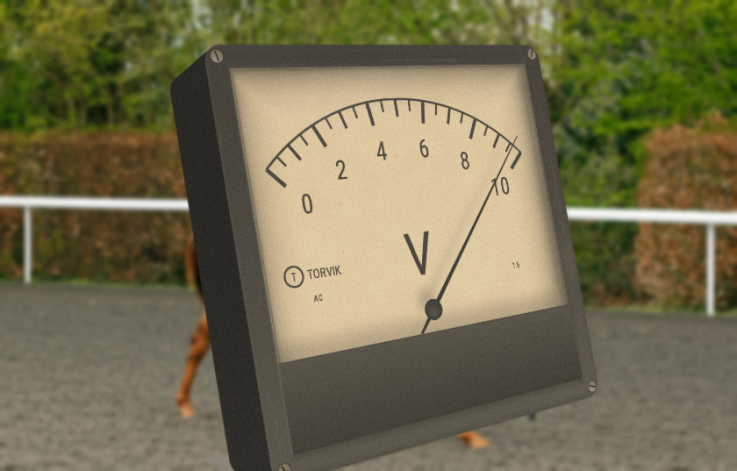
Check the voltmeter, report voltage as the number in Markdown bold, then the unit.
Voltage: **9.5** V
